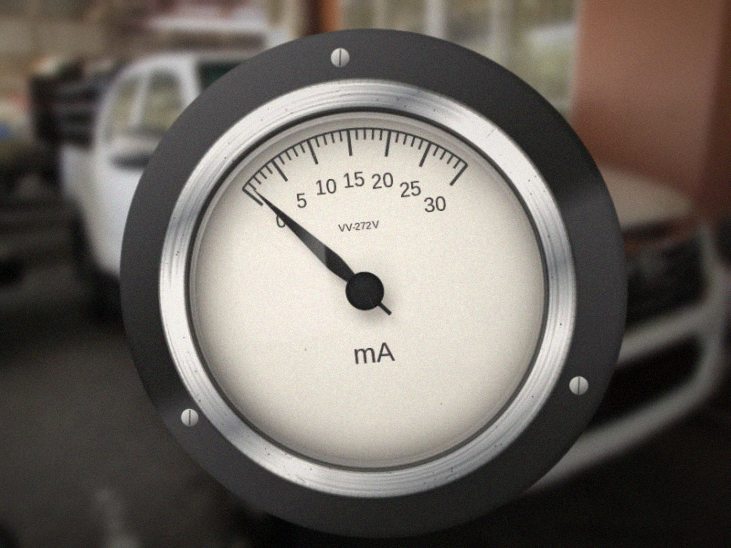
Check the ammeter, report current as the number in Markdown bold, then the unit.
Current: **1** mA
